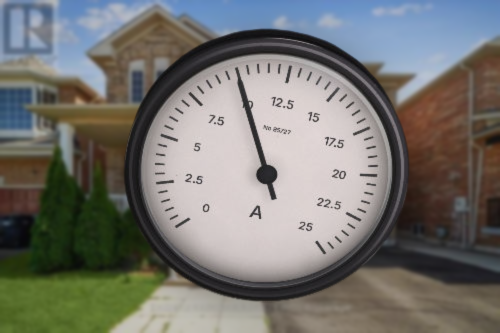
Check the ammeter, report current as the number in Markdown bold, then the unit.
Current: **10** A
